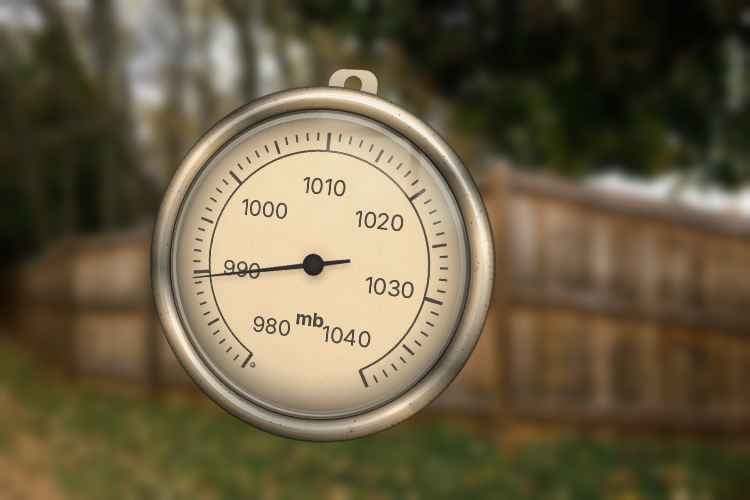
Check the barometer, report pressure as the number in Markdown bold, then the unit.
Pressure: **989.5** mbar
